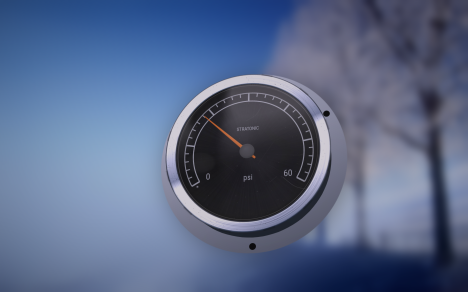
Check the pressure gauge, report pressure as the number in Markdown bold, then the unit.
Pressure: **18** psi
